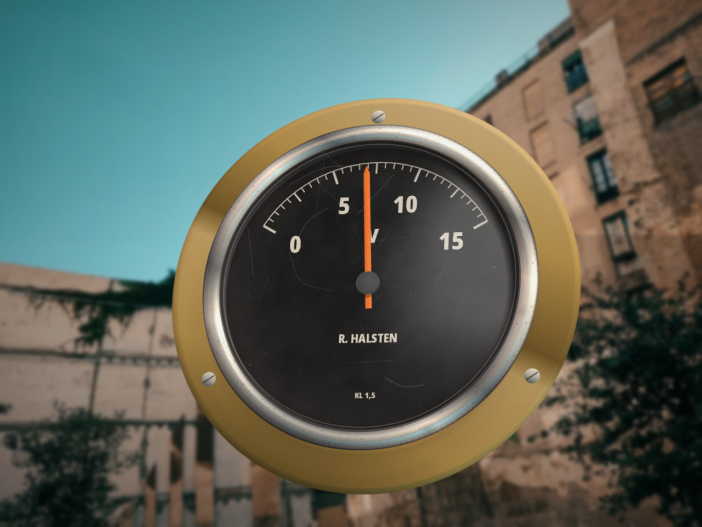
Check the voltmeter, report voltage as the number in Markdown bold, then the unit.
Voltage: **7** V
